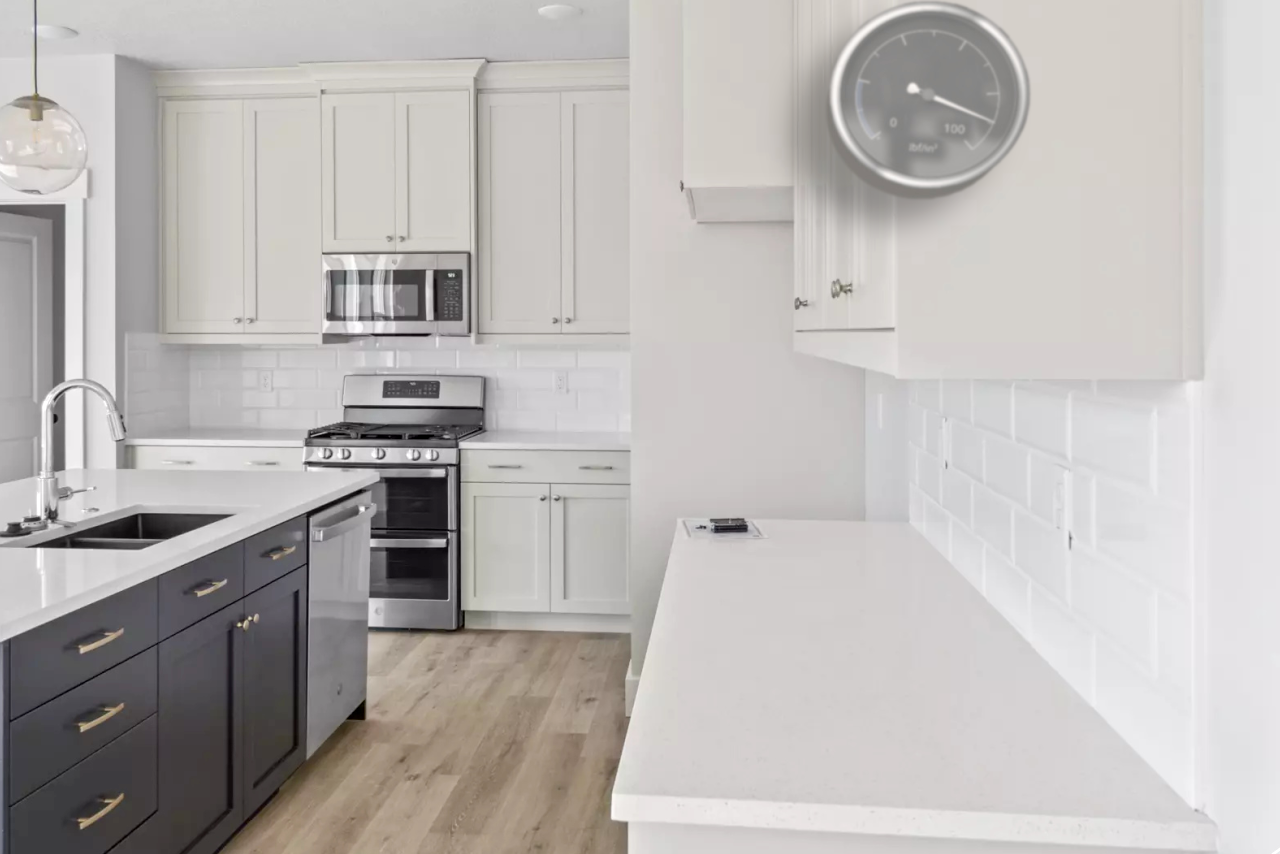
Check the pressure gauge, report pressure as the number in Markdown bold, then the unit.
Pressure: **90** psi
